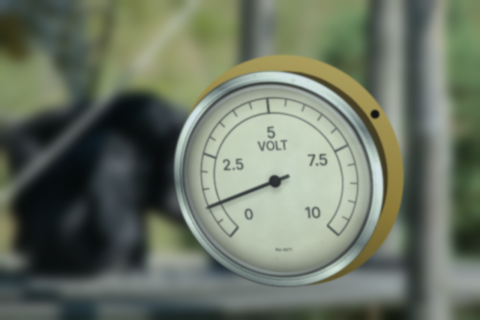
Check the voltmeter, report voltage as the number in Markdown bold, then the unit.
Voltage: **1** V
